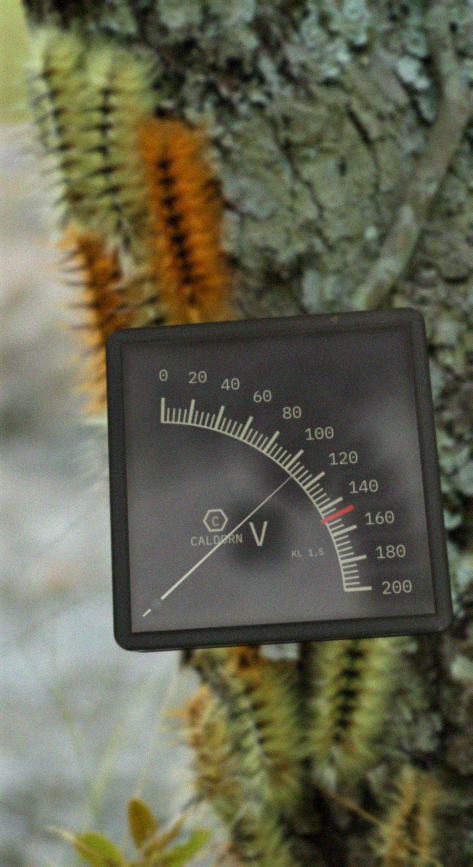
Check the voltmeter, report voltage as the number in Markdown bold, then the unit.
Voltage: **108** V
